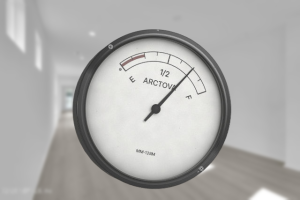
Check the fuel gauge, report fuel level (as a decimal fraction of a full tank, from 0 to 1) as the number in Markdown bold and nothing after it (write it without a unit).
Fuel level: **0.75**
